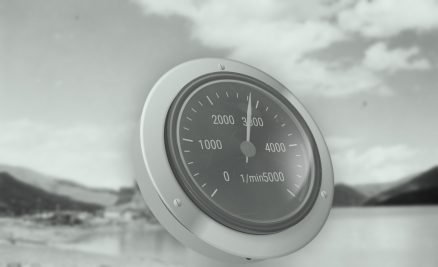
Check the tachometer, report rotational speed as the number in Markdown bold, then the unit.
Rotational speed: **2800** rpm
